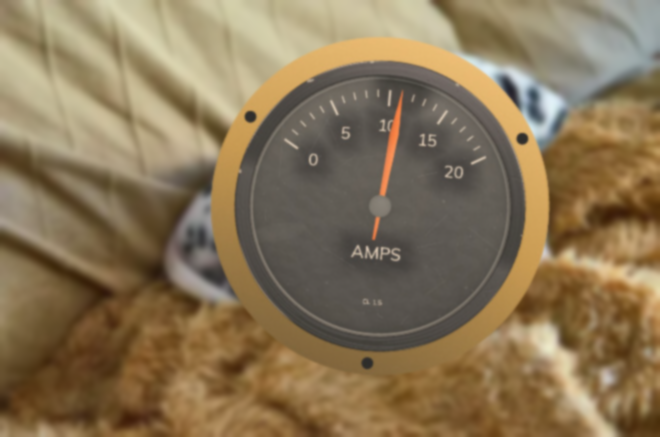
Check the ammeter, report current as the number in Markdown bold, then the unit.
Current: **11** A
